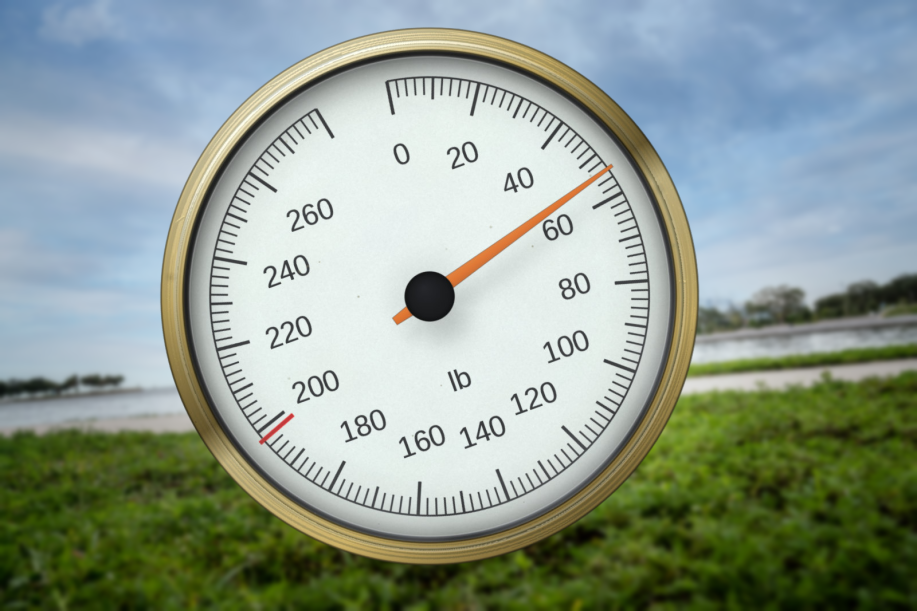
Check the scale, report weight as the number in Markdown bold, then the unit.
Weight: **54** lb
